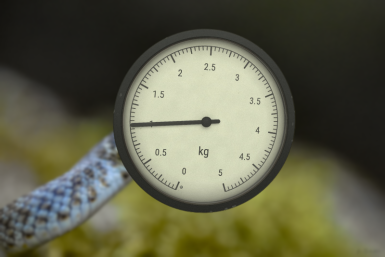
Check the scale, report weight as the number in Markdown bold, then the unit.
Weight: **1** kg
